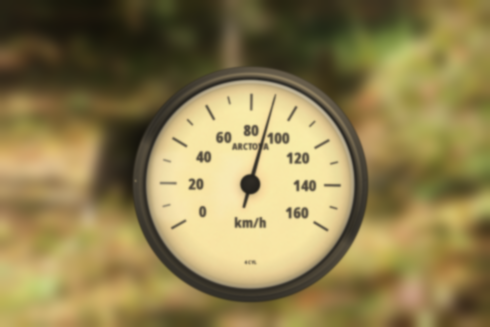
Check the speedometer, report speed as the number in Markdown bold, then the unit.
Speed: **90** km/h
